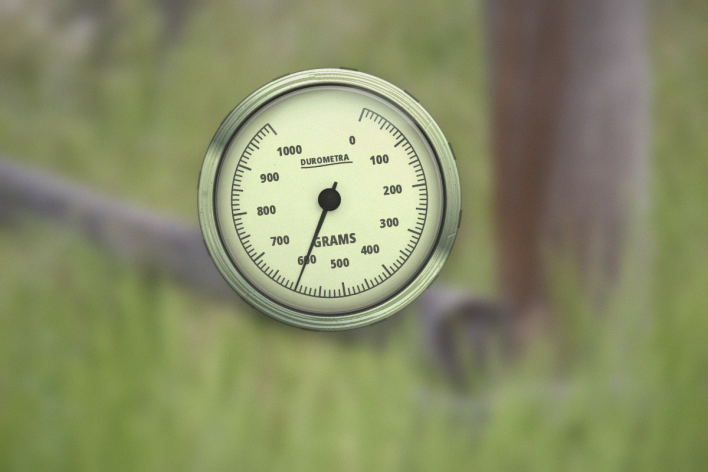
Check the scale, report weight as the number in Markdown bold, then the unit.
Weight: **600** g
